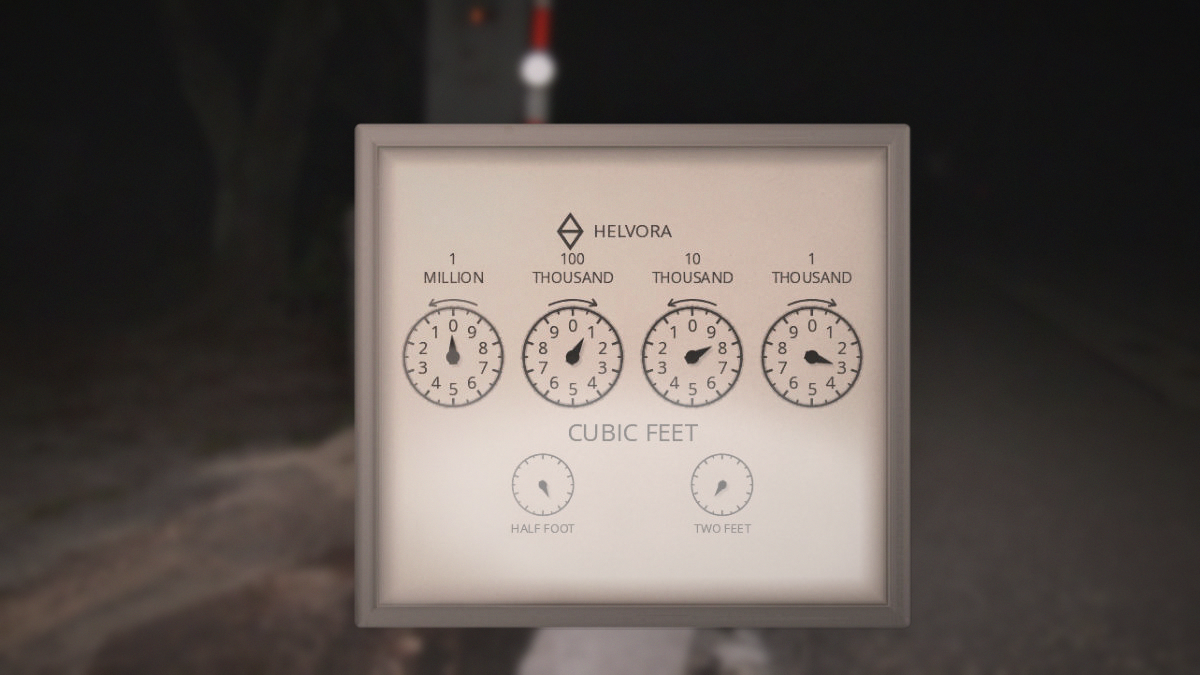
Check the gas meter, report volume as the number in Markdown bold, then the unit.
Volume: **8300** ft³
